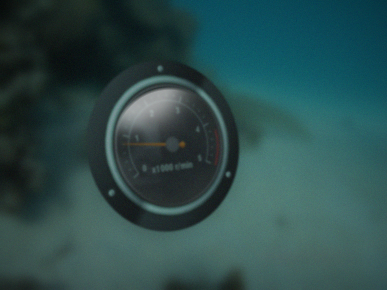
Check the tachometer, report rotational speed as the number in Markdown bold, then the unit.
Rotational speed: **800** rpm
